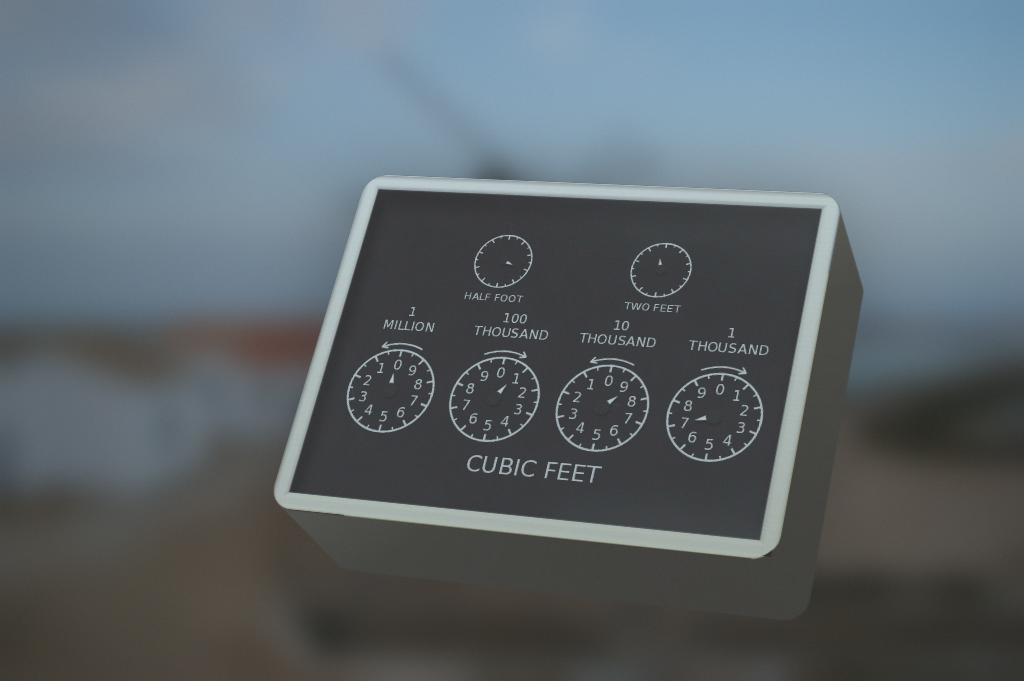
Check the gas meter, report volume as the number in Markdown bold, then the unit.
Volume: **8700** ft³
